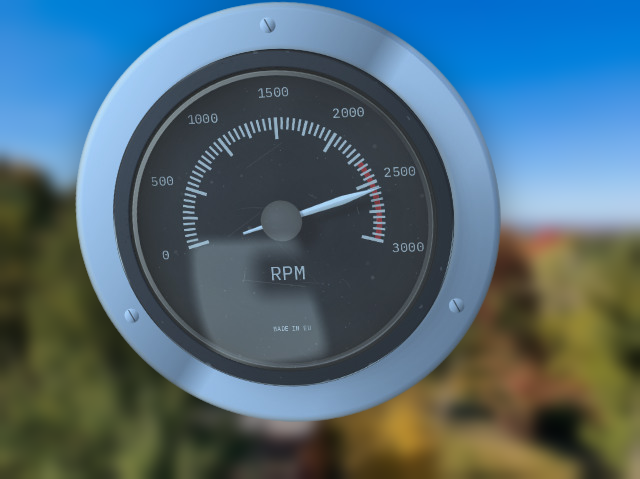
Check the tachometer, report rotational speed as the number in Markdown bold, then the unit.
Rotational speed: **2550** rpm
